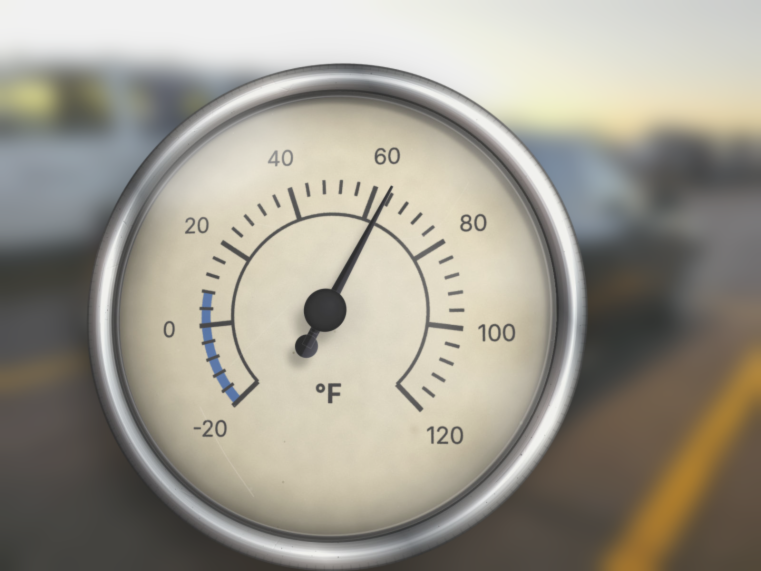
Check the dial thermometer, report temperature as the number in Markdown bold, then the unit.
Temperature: **64** °F
